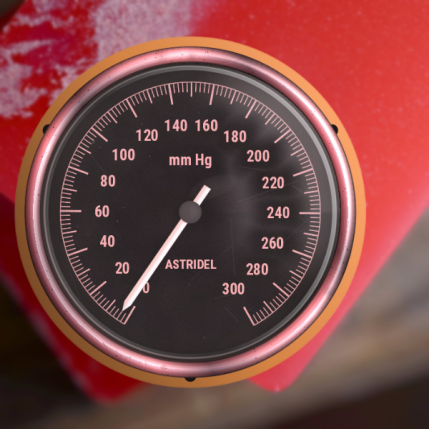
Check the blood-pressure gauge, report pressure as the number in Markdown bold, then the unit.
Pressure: **4** mmHg
